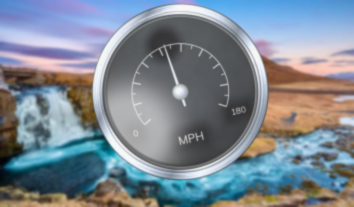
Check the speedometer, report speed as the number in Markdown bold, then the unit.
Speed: **85** mph
